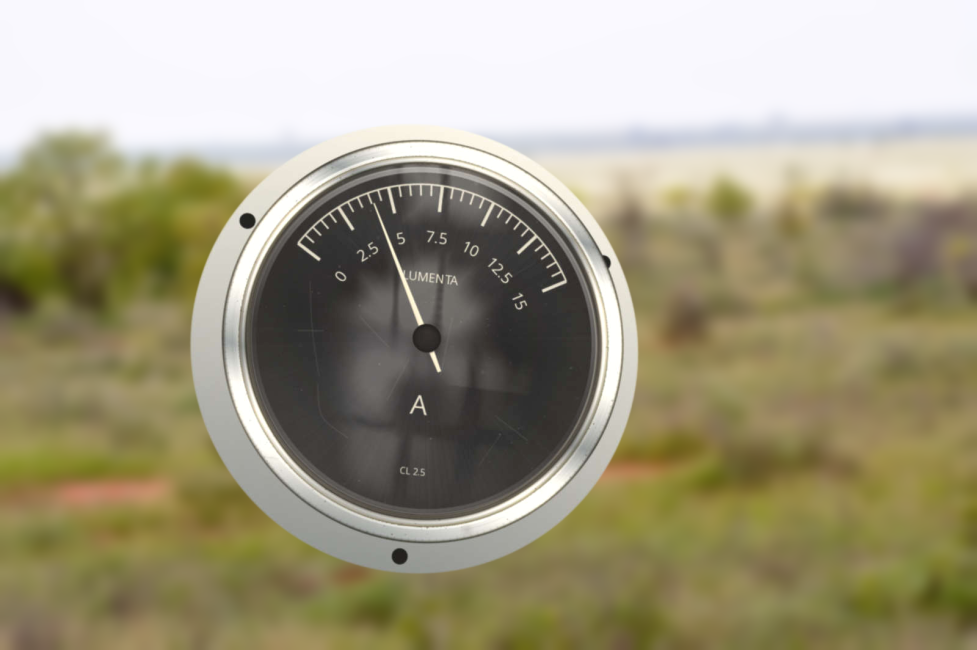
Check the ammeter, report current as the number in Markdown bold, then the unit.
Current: **4** A
